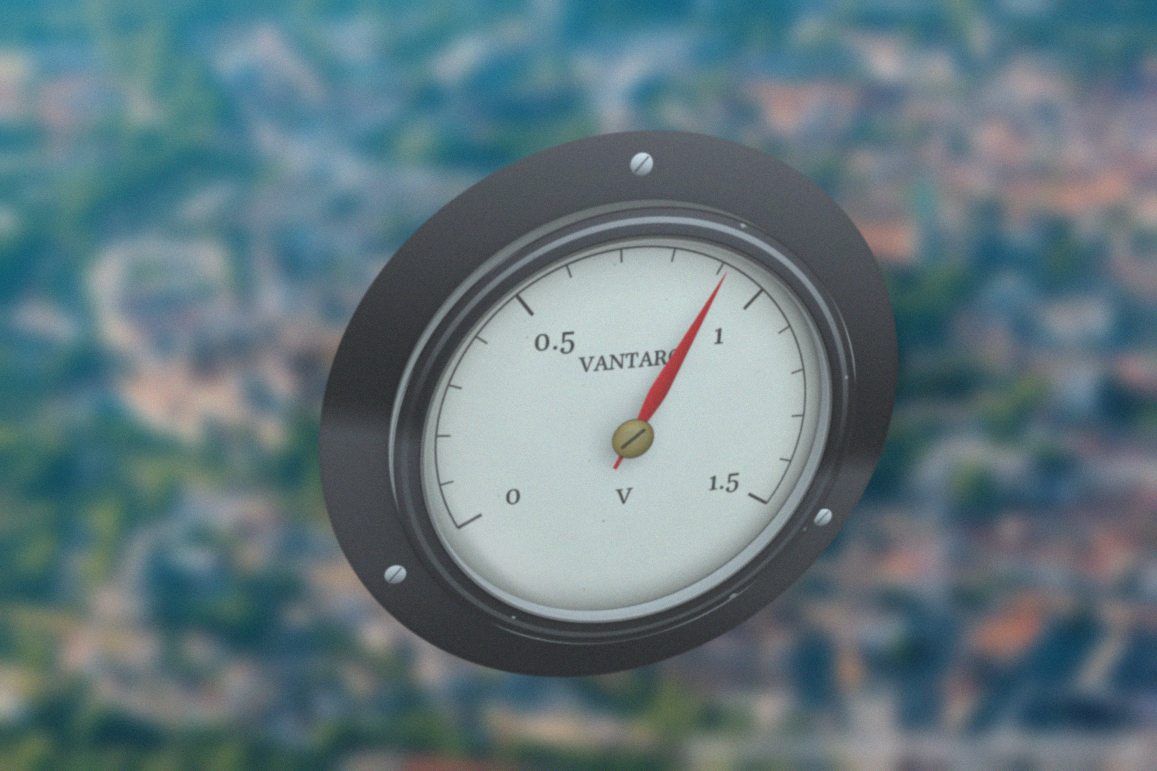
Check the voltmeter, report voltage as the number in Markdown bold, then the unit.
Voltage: **0.9** V
